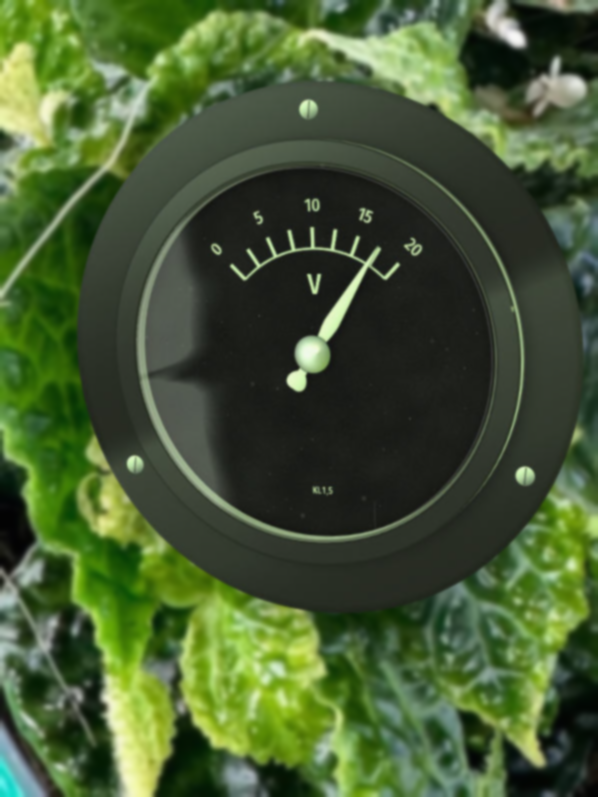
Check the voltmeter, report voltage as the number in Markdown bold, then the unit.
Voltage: **17.5** V
